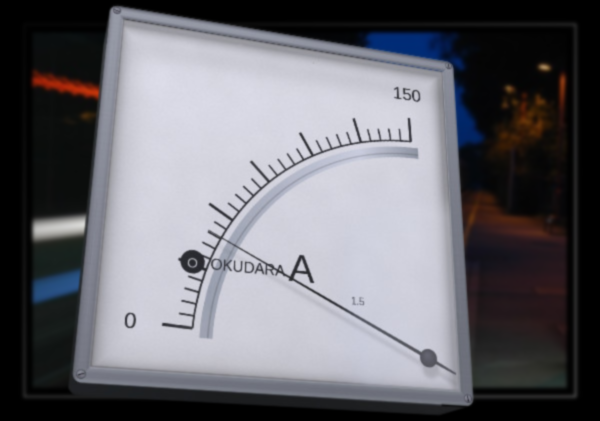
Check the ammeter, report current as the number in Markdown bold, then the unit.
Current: **40** A
